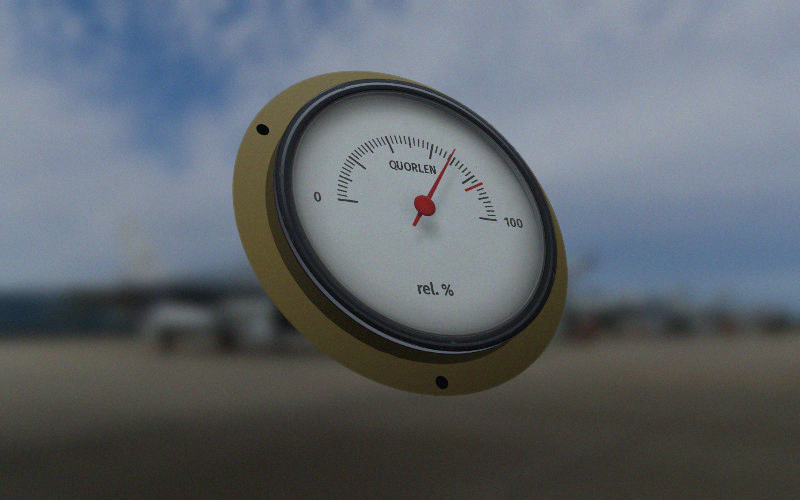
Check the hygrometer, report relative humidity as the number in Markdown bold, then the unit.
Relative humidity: **68** %
